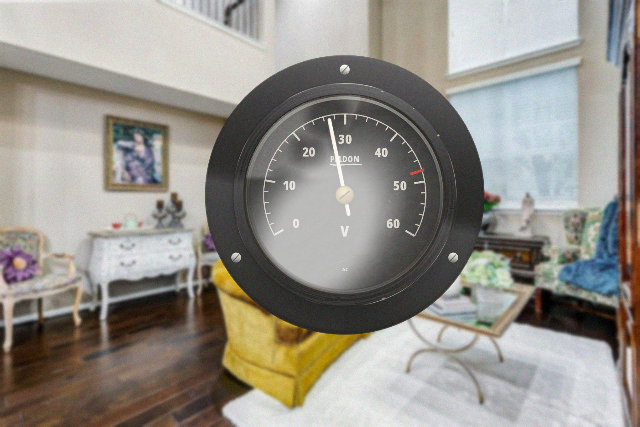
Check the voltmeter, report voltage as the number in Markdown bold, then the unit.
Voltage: **27** V
